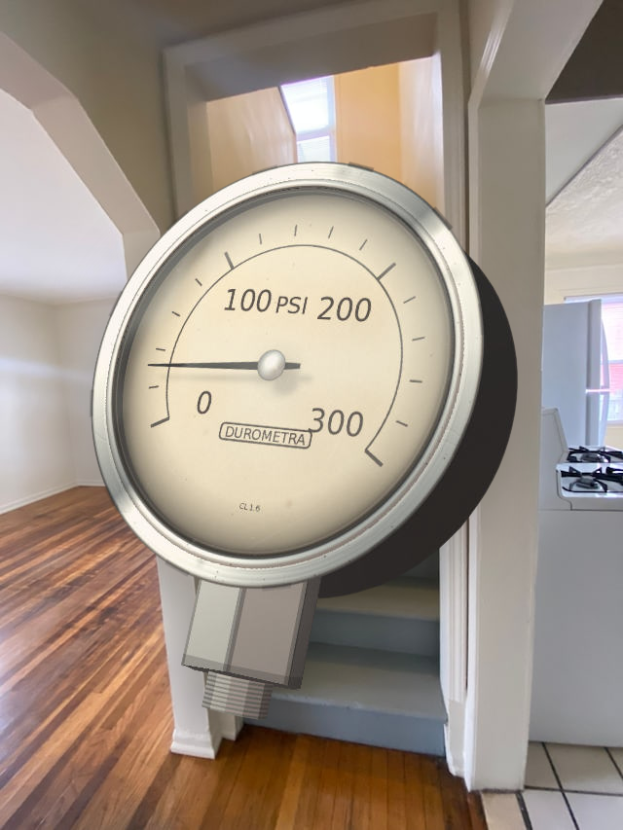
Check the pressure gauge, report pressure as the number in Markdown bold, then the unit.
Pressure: **30** psi
